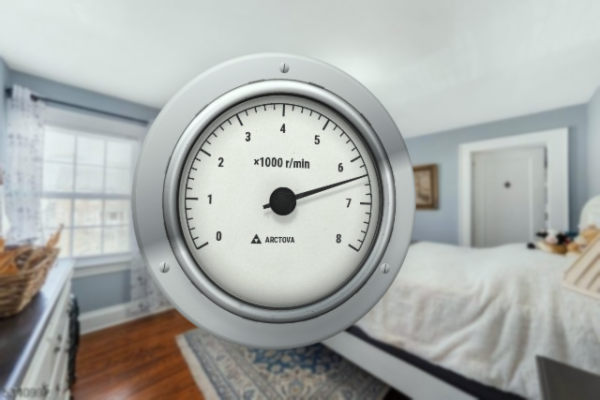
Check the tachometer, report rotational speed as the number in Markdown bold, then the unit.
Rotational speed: **6400** rpm
